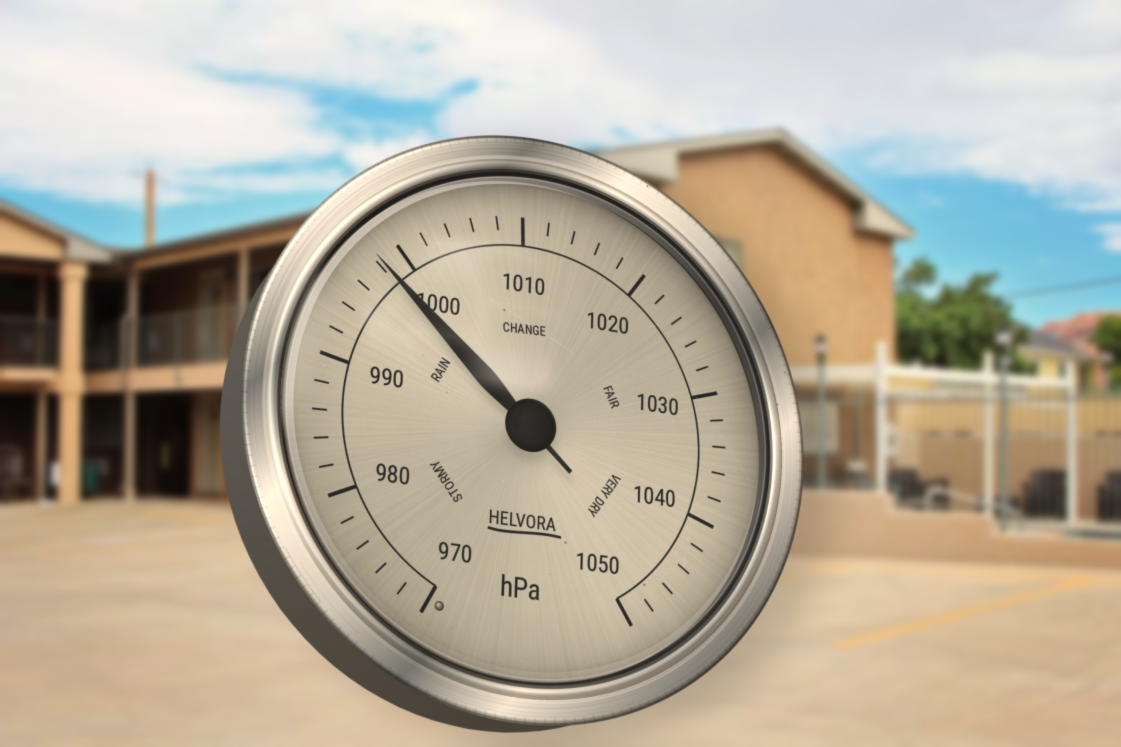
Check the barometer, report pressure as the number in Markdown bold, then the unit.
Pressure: **998** hPa
